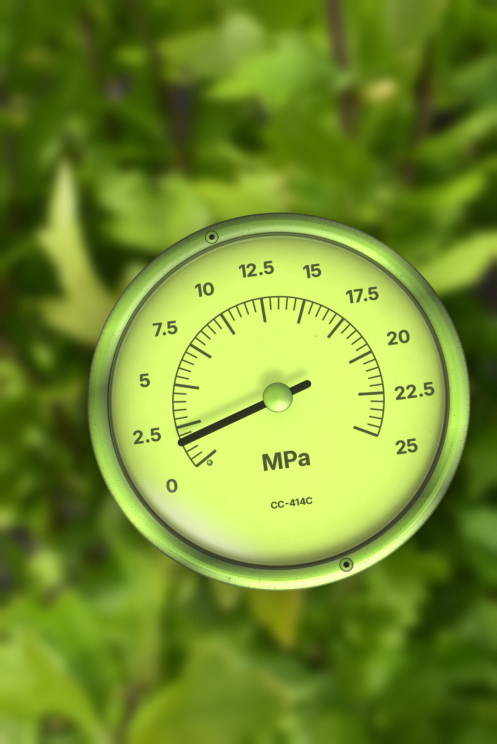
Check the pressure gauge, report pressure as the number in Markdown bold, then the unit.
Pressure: **1.5** MPa
